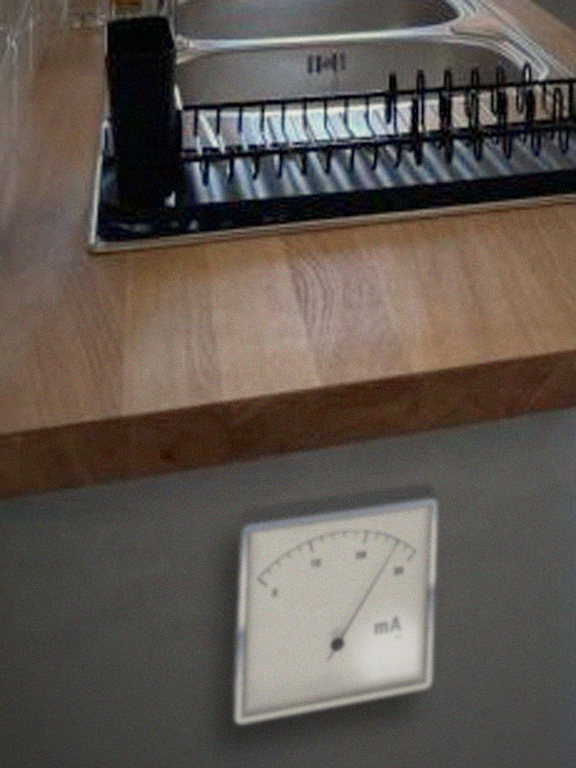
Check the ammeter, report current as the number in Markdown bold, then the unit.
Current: **26** mA
